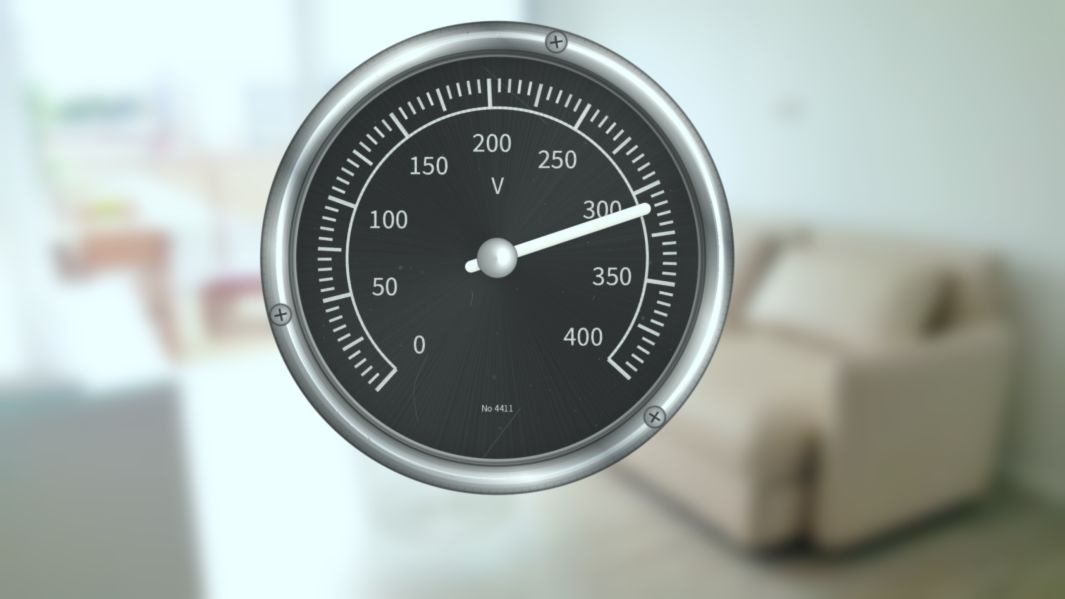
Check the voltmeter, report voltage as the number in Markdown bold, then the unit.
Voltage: **310** V
